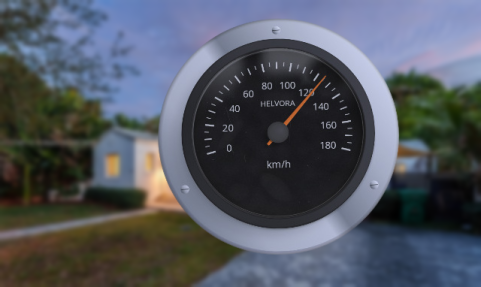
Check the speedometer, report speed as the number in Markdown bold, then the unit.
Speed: **125** km/h
